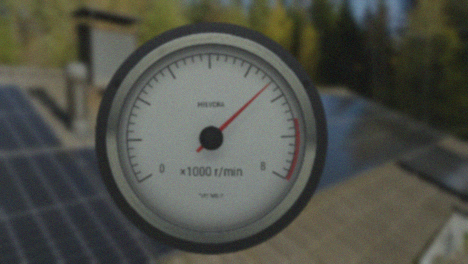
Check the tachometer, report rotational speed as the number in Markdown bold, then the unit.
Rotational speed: **5600** rpm
